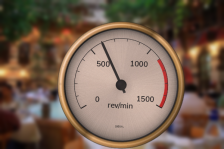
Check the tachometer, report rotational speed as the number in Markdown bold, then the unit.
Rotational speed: **600** rpm
